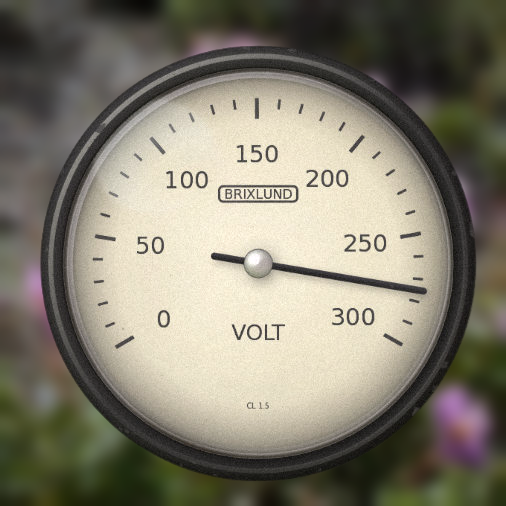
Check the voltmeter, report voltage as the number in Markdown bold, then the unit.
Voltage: **275** V
